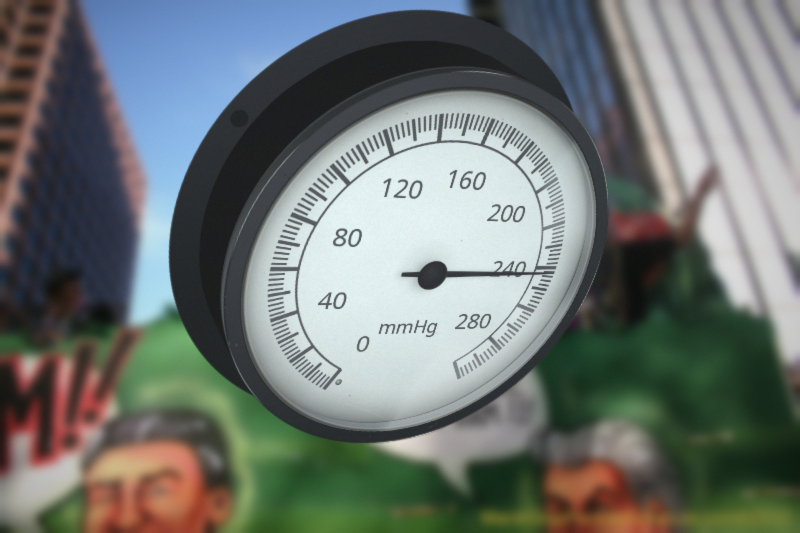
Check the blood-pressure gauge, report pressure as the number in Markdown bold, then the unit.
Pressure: **240** mmHg
